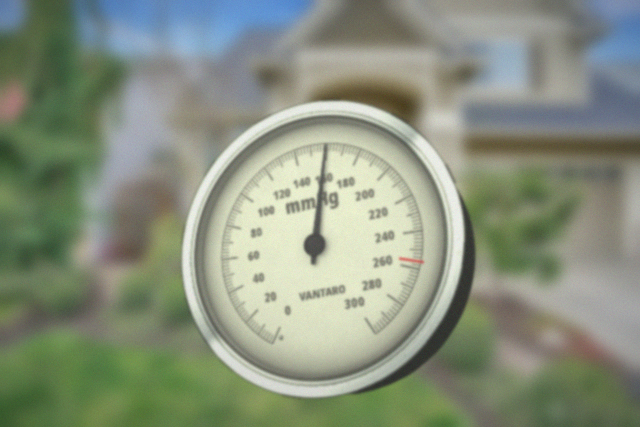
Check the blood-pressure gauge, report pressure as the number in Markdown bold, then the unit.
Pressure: **160** mmHg
